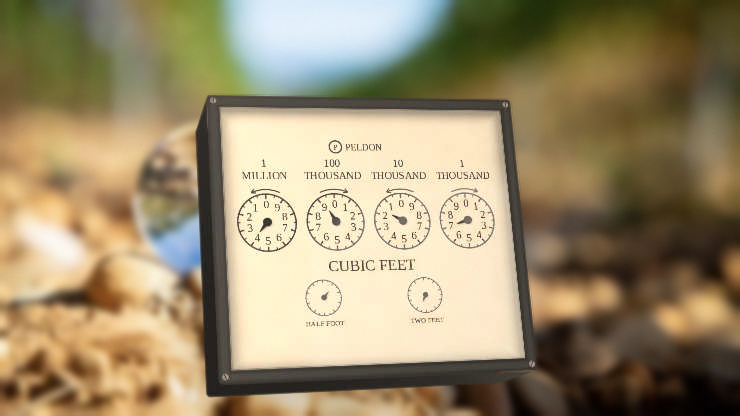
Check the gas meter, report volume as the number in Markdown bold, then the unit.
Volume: **391700** ft³
